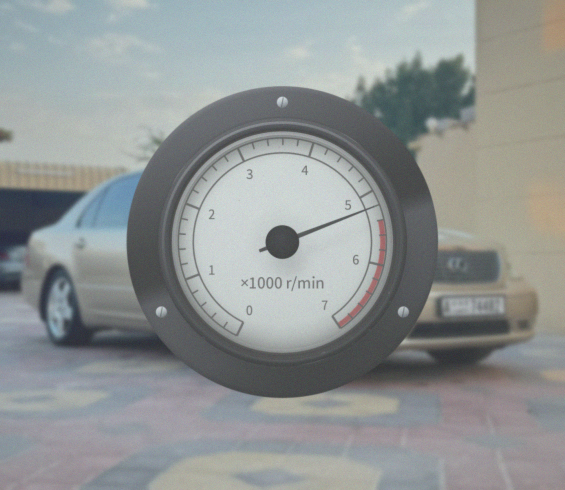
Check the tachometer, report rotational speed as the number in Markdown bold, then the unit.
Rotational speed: **5200** rpm
